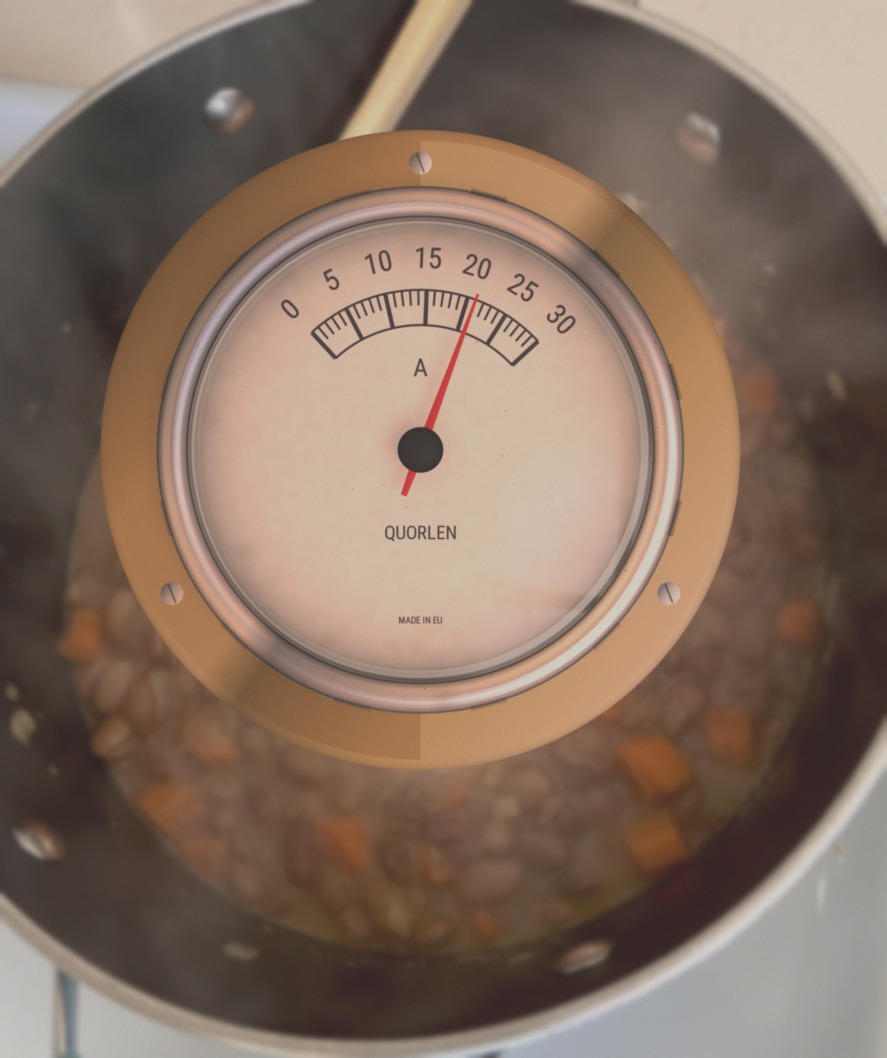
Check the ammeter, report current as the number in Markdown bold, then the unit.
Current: **21** A
